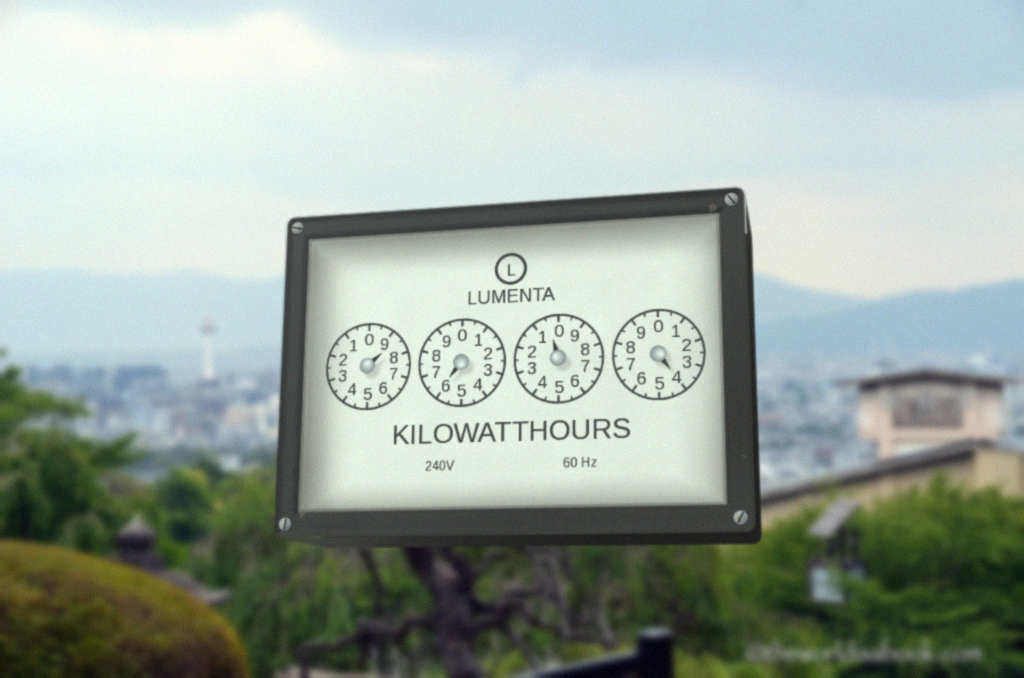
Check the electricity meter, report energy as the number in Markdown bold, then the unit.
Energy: **8604** kWh
